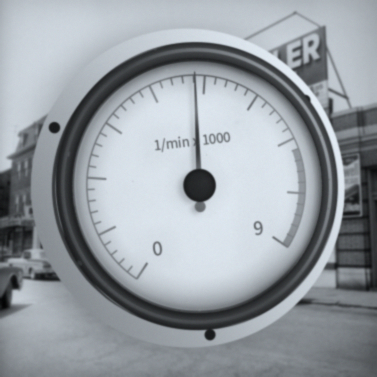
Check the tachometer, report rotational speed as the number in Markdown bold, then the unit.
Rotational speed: **4800** rpm
